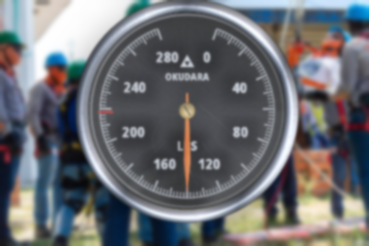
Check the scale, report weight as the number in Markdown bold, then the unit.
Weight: **140** lb
